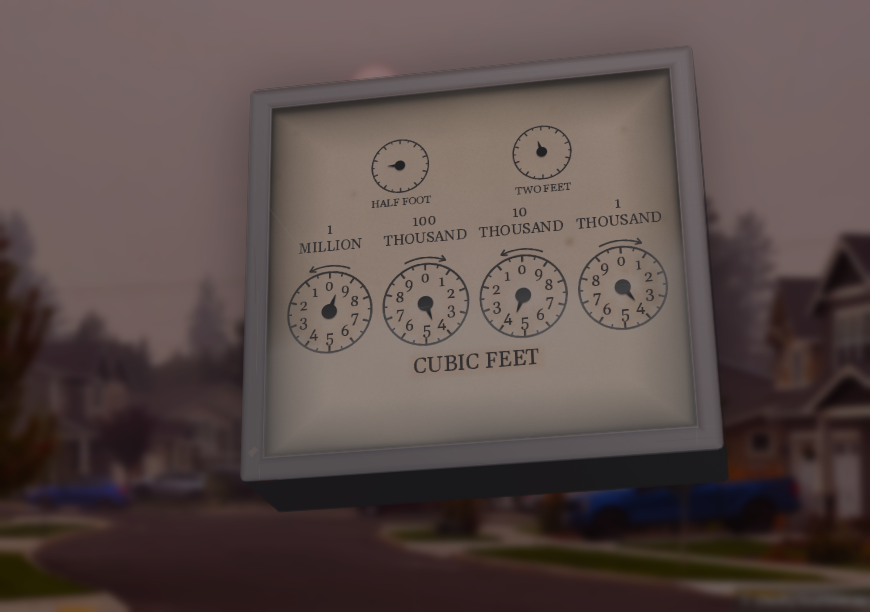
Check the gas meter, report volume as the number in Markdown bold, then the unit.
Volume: **944400** ft³
